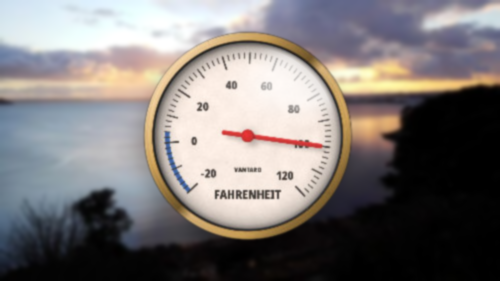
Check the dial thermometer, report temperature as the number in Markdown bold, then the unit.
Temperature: **100** °F
